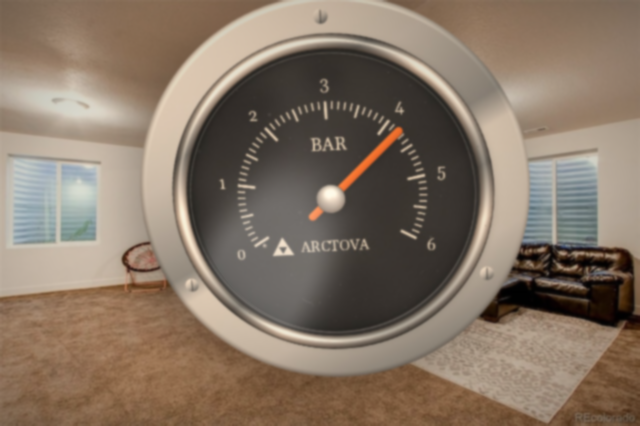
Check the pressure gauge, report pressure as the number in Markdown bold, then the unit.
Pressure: **4.2** bar
